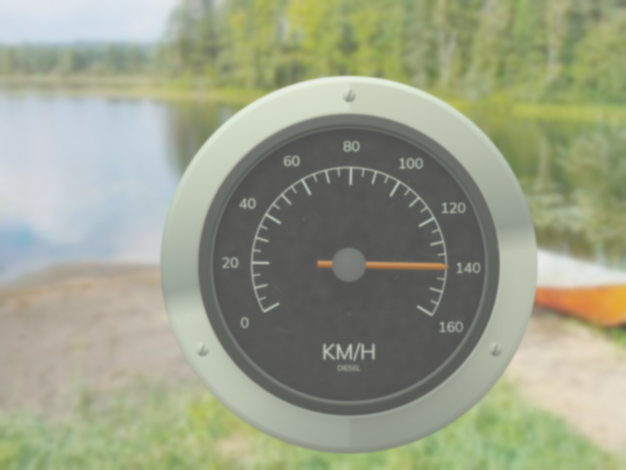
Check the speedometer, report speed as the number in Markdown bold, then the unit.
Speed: **140** km/h
